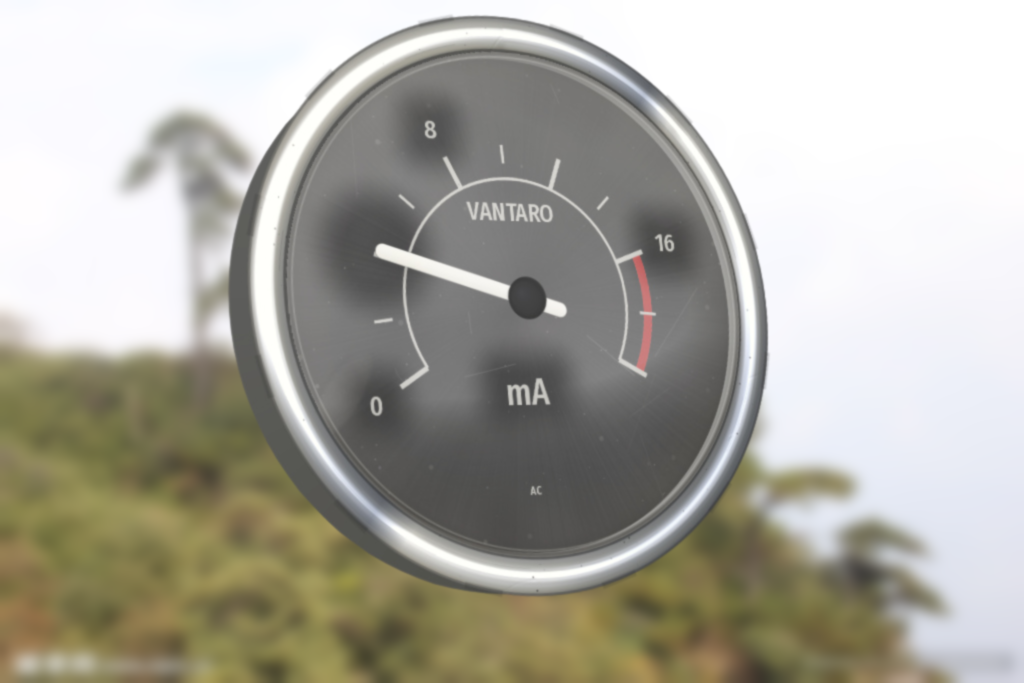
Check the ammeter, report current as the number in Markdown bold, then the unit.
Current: **4** mA
